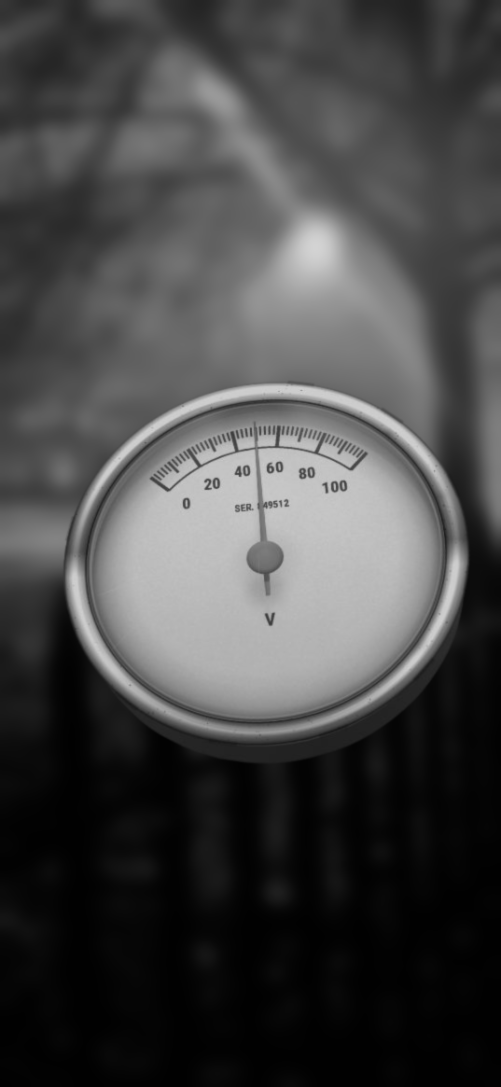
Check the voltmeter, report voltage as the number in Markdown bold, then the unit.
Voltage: **50** V
